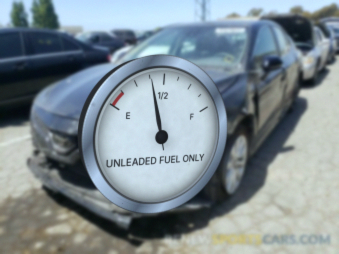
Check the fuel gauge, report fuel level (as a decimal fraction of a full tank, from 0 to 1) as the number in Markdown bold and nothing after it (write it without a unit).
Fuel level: **0.375**
